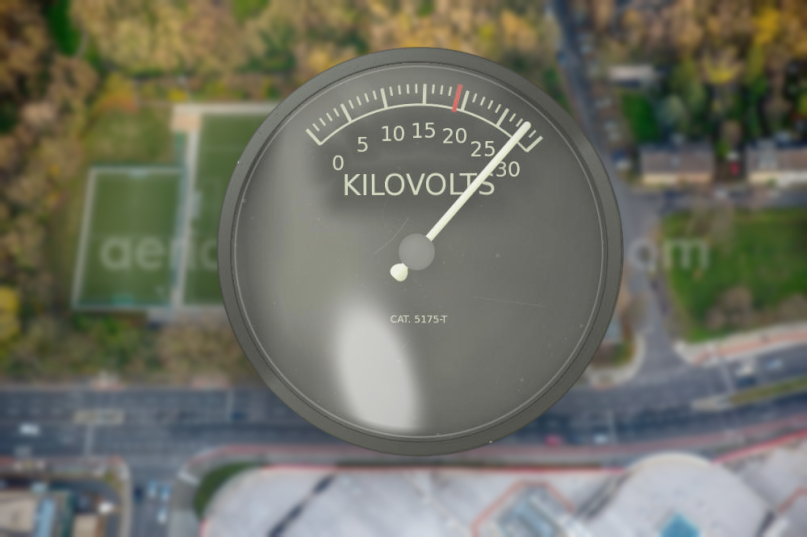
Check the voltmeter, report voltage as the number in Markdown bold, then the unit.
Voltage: **28** kV
